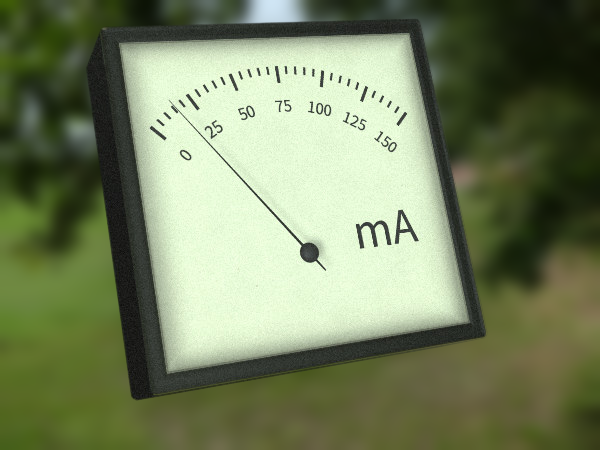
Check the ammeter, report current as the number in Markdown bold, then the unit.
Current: **15** mA
